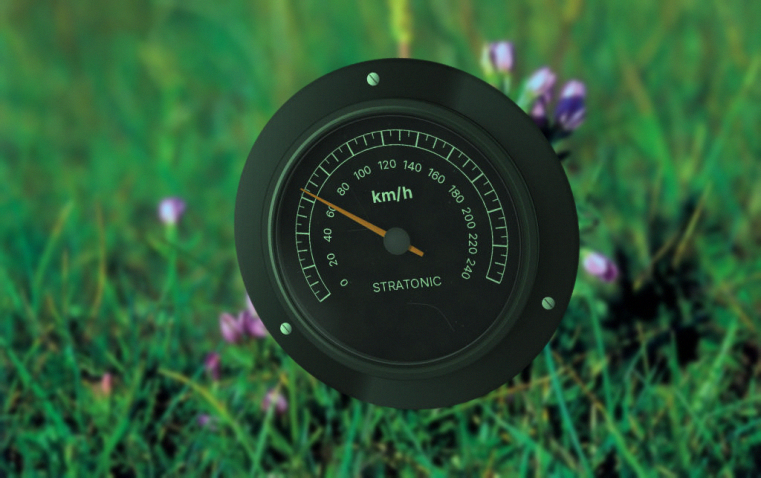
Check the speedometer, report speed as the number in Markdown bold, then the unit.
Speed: **65** km/h
